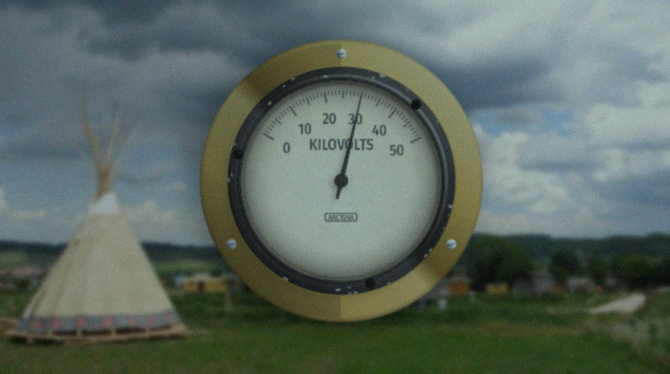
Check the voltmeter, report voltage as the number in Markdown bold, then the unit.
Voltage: **30** kV
